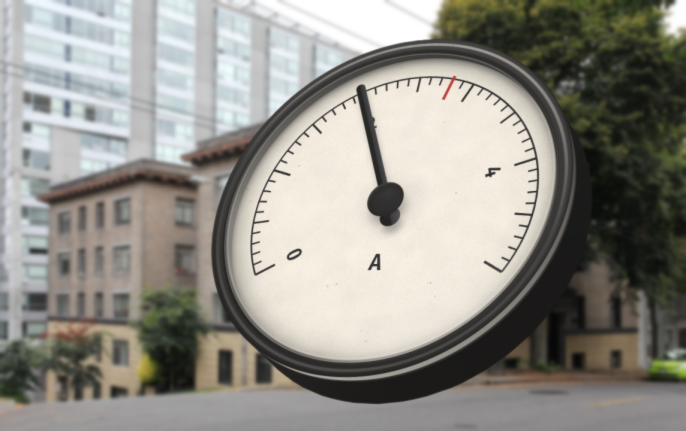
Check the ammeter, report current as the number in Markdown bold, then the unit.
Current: **2** A
